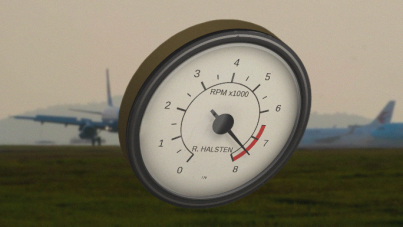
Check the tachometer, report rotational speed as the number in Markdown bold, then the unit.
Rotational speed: **7500** rpm
